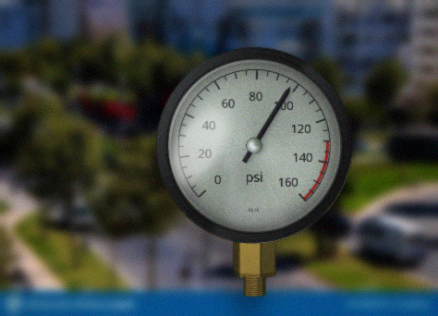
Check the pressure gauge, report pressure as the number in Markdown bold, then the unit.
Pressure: **97.5** psi
